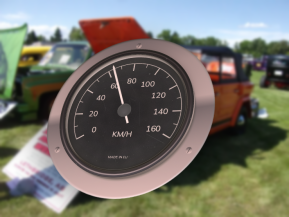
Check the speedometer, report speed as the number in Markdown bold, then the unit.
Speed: **65** km/h
